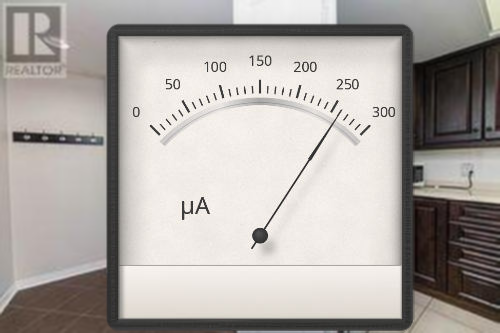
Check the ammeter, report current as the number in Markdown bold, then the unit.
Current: **260** µA
